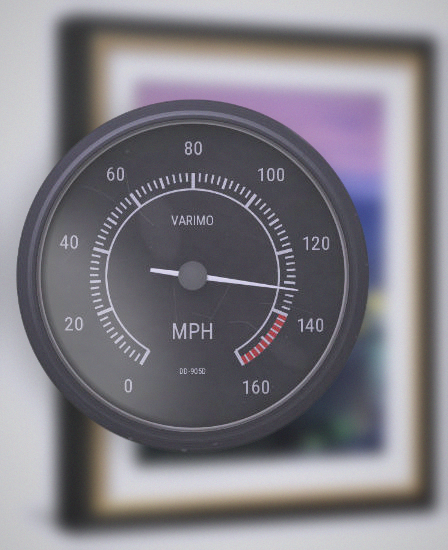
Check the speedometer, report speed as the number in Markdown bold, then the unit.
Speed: **132** mph
